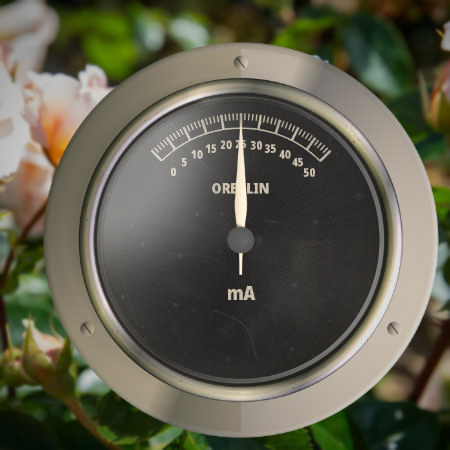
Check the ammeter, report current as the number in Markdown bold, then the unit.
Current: **25** mA
